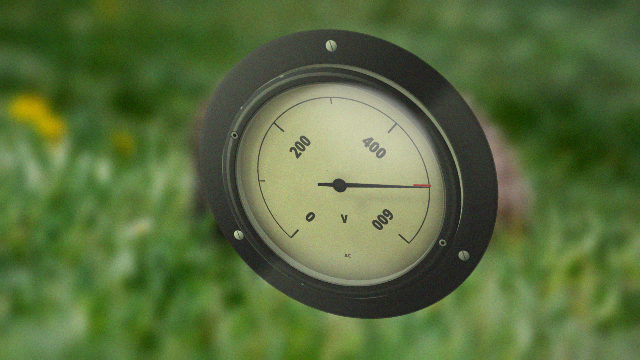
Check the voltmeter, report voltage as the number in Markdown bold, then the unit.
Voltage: **500** V
